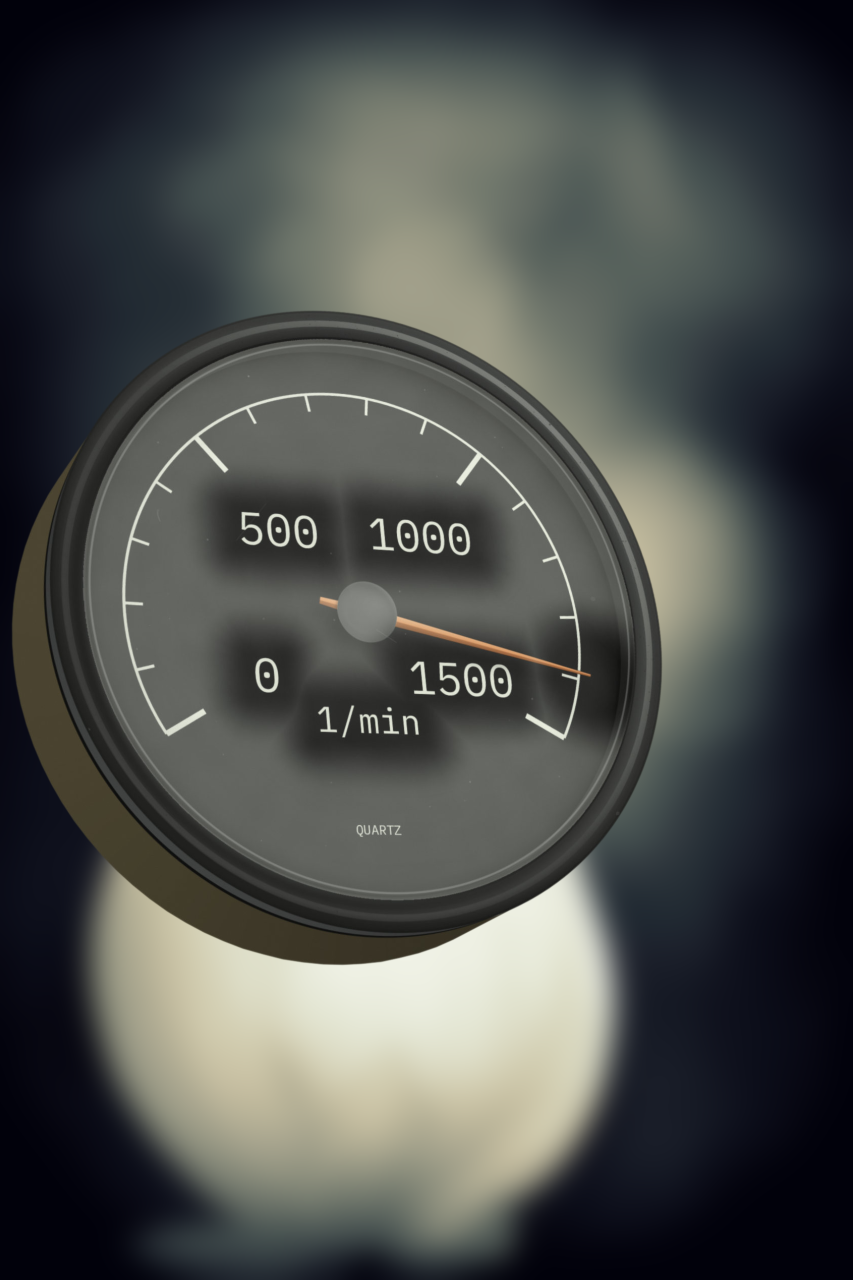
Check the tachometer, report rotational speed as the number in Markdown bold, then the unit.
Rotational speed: **1400** rpm
